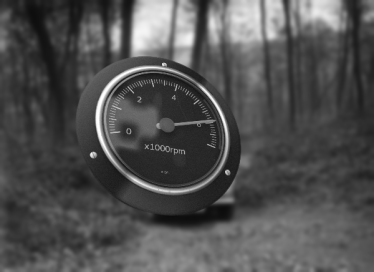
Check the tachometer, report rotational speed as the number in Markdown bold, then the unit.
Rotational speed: **6000** rpm
